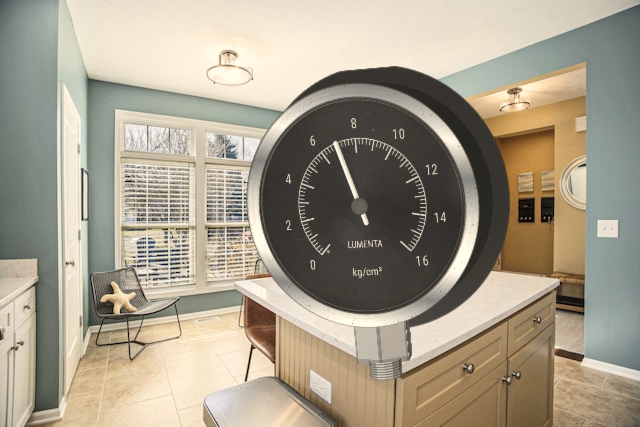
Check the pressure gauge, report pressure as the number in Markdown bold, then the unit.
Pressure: **7** kg/cm²
